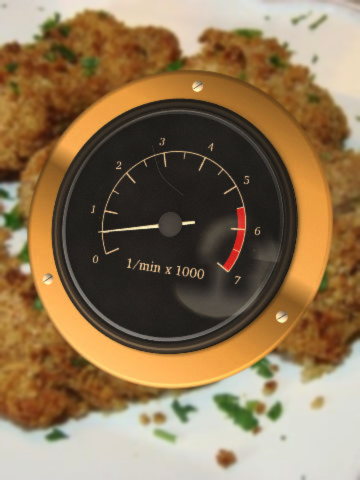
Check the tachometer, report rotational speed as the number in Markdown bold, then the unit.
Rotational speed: **500** rpm
